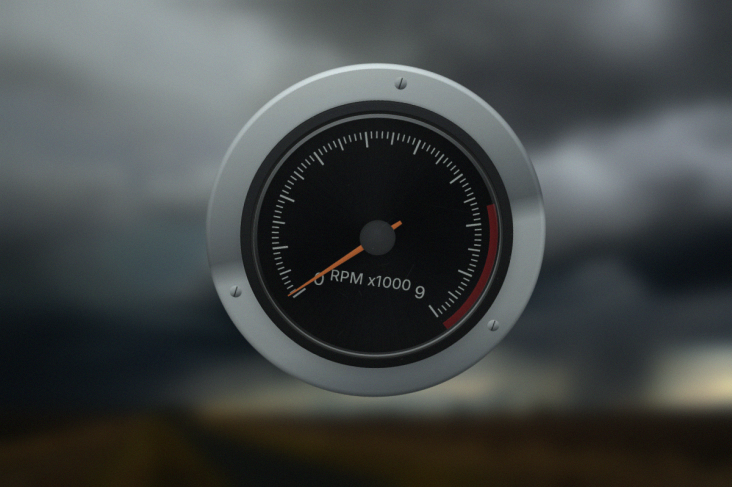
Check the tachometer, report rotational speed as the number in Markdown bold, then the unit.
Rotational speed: **100** rpm
